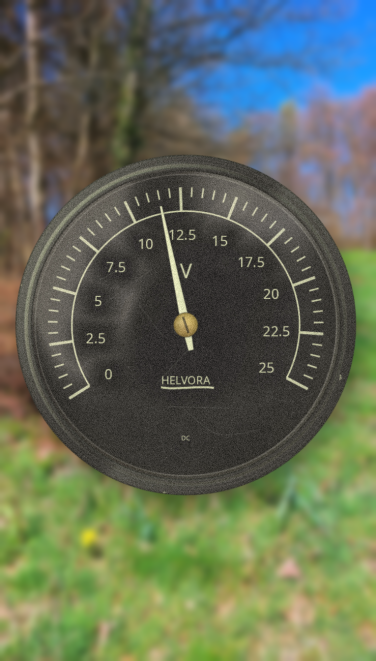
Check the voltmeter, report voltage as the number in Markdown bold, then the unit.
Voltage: **11.5** V
